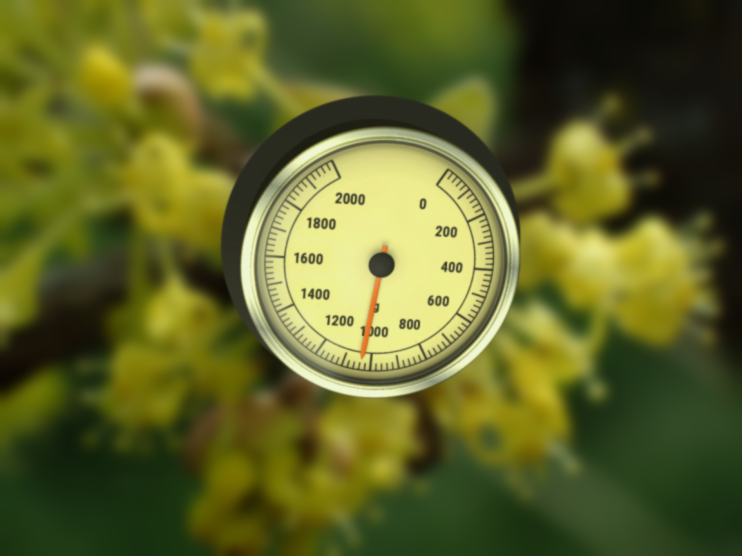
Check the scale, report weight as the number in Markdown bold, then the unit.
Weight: **1040** g
